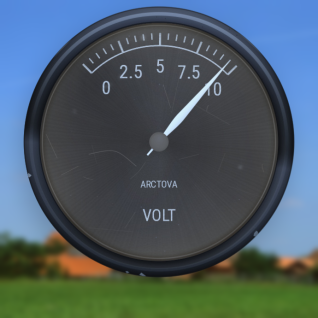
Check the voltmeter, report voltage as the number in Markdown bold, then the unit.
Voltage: **9.5** V
